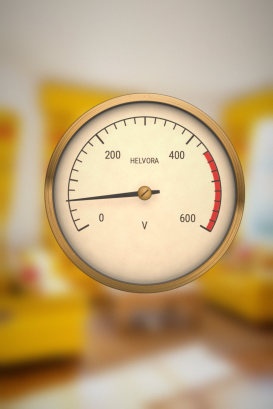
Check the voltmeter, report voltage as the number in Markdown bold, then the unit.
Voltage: **60** V
